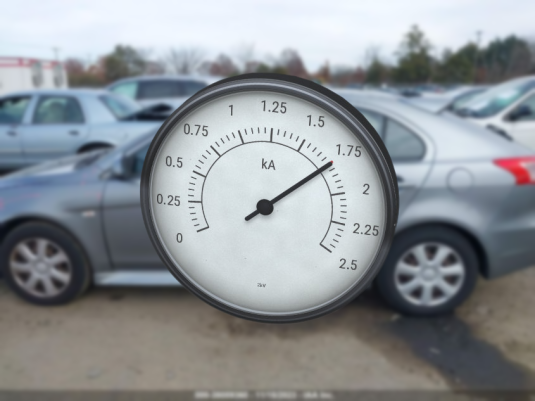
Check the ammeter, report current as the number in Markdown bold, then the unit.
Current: **1.75** kA
